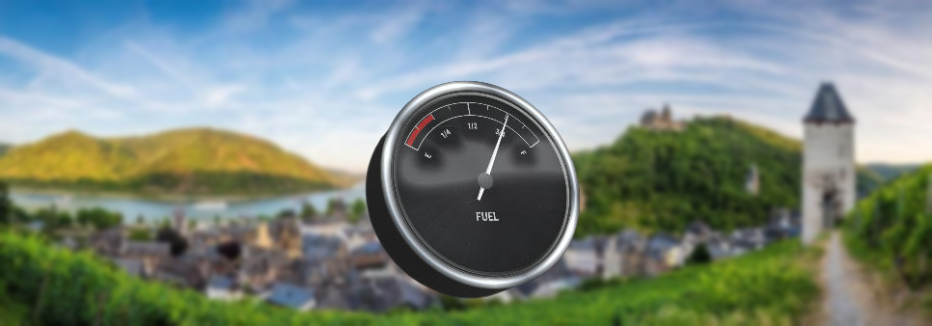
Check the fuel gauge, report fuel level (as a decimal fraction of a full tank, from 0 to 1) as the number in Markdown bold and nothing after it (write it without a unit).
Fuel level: **0.75**
